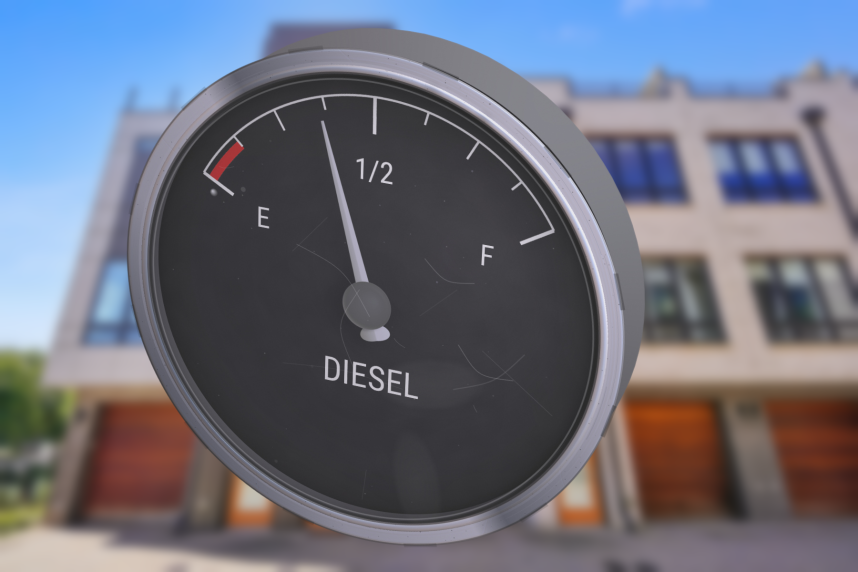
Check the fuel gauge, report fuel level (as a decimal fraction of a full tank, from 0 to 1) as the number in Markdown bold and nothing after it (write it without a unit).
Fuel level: **0.375**
